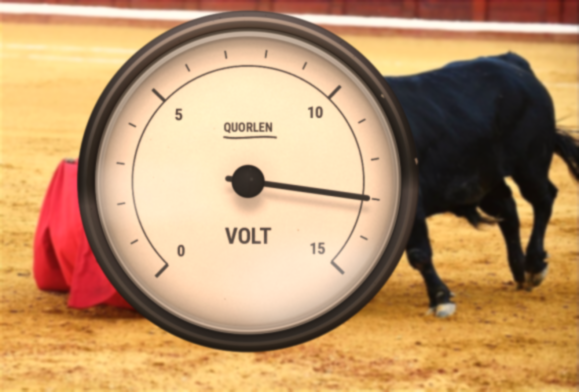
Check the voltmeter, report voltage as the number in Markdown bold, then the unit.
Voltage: **13** V
